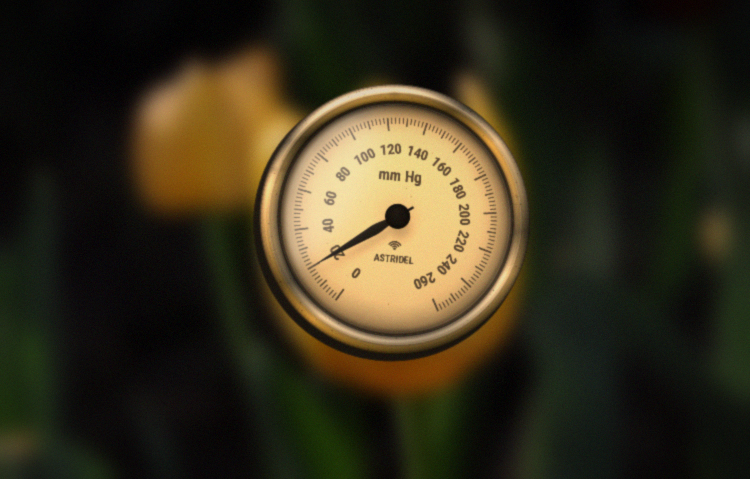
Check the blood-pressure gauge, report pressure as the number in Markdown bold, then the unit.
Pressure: **20** mmHg
